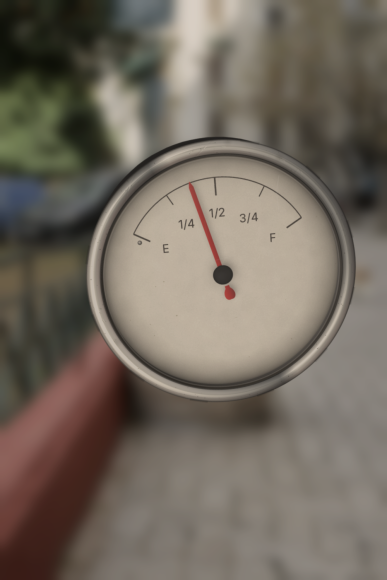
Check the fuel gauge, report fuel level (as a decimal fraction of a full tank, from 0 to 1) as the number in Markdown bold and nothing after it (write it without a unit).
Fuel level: **0.375**
